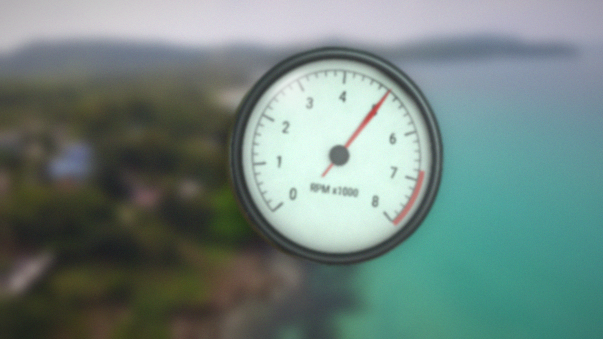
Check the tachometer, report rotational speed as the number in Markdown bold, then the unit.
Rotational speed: **5000** rpm
